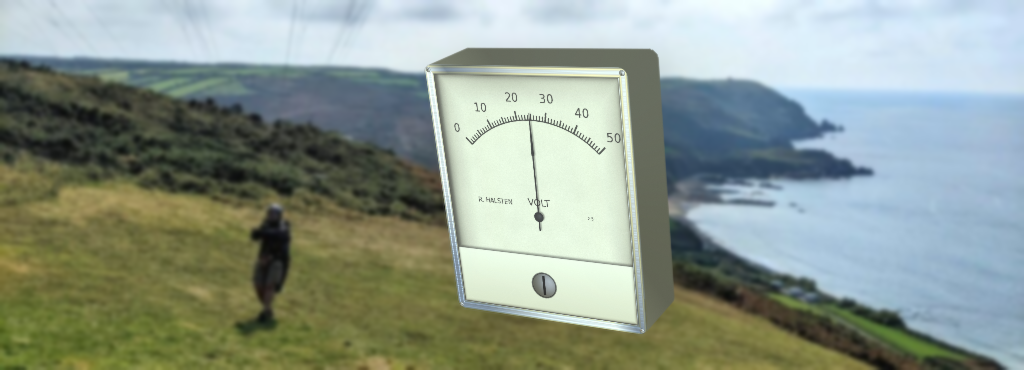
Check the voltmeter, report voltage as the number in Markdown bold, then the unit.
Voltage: **25** V
